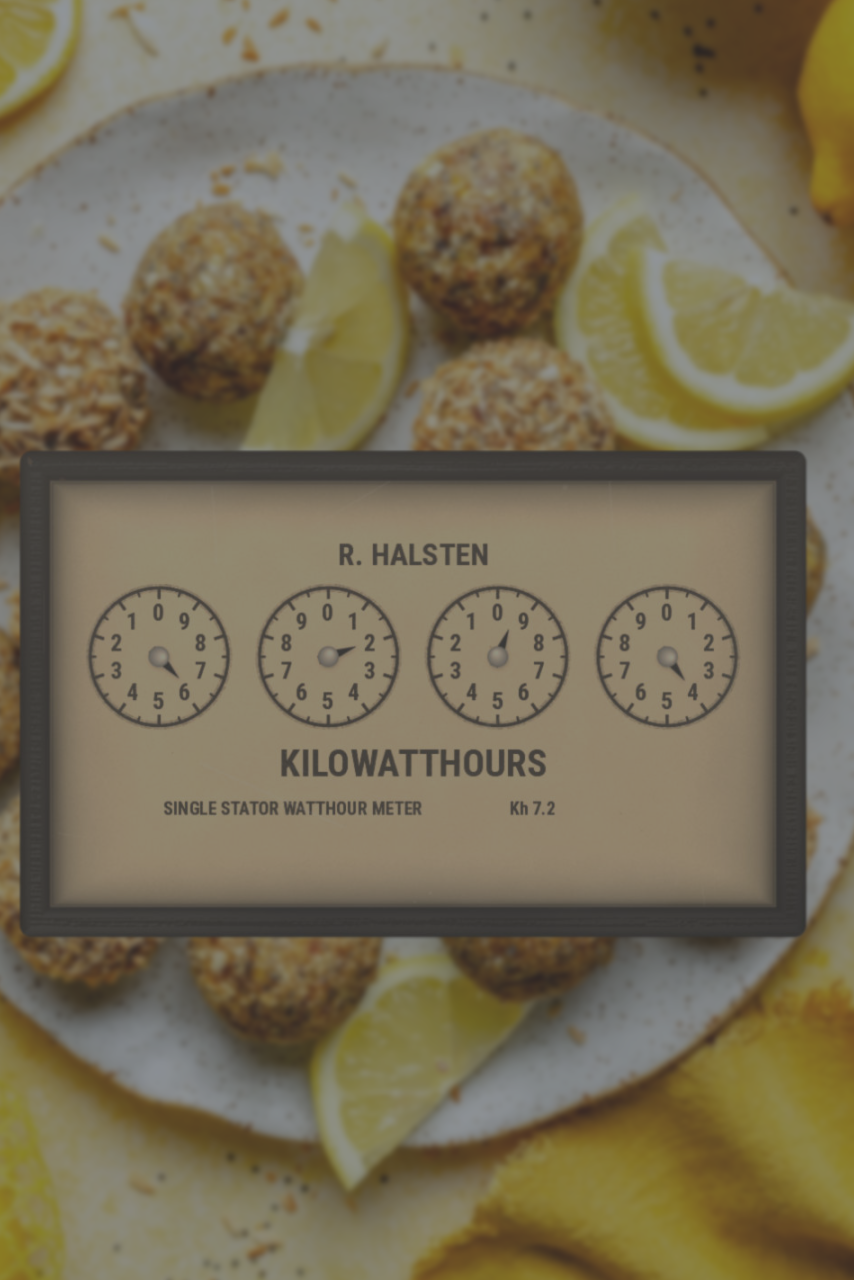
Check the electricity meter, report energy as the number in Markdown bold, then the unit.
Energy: **6194** kWh
